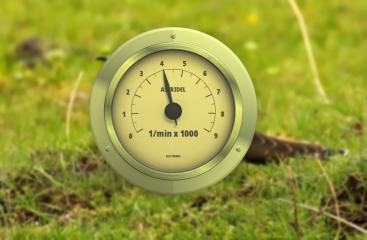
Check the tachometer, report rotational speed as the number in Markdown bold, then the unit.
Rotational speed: **4000** rpm
